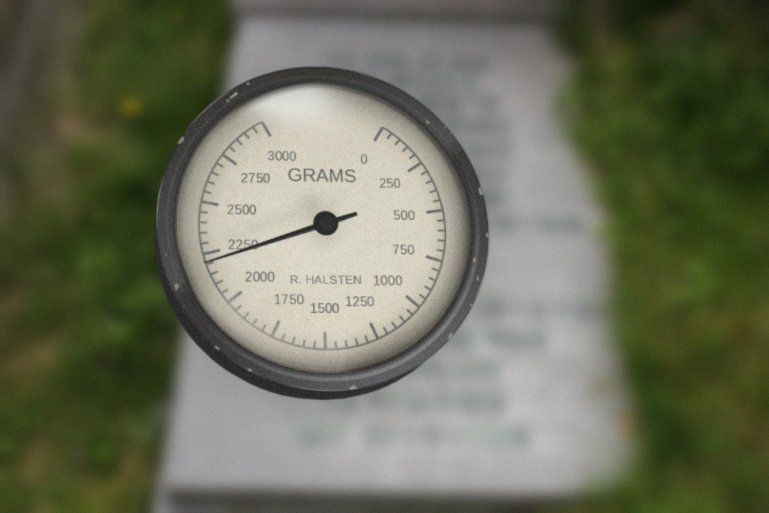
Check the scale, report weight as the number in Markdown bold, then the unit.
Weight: **2200** g
